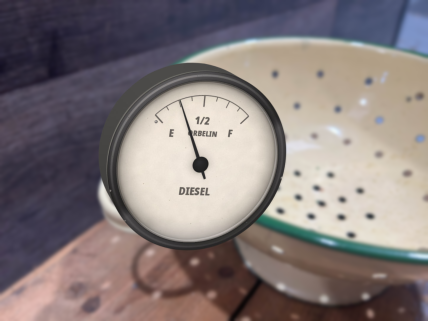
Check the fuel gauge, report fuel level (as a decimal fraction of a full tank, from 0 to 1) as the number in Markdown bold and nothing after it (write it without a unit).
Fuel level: **0.25**
